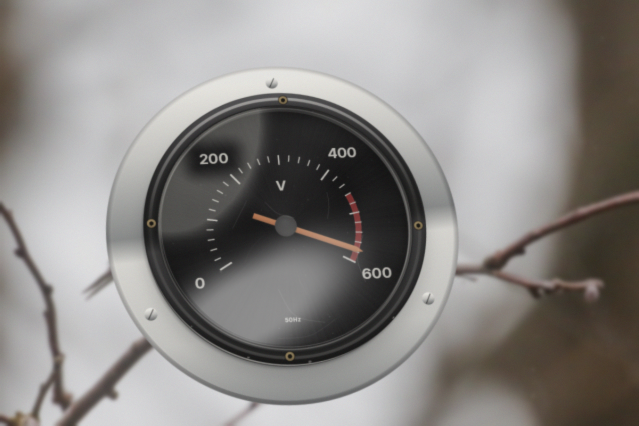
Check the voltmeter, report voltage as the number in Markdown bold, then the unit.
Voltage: **580** V
